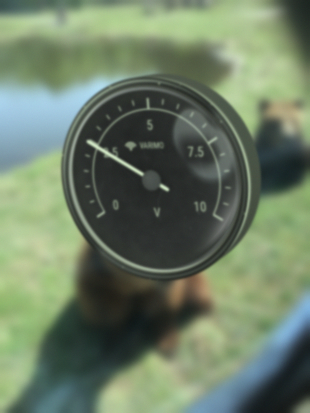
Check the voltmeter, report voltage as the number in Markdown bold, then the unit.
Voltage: **2.5** V
